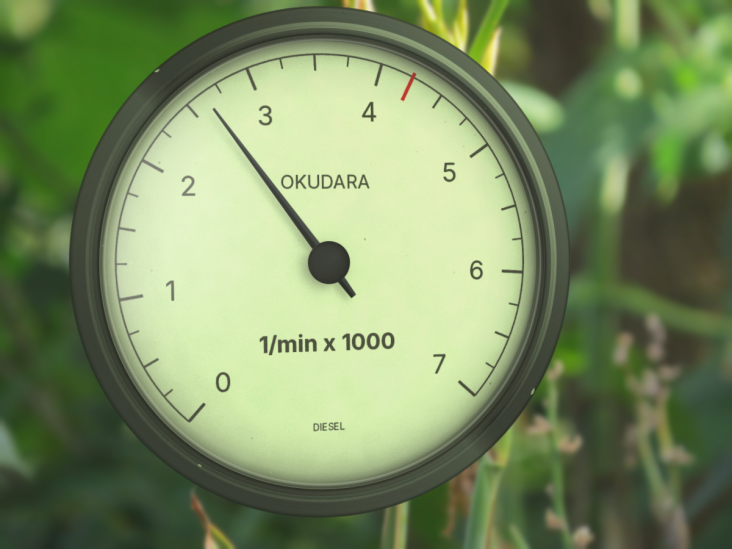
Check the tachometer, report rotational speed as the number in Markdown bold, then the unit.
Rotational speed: **2625** rpm
